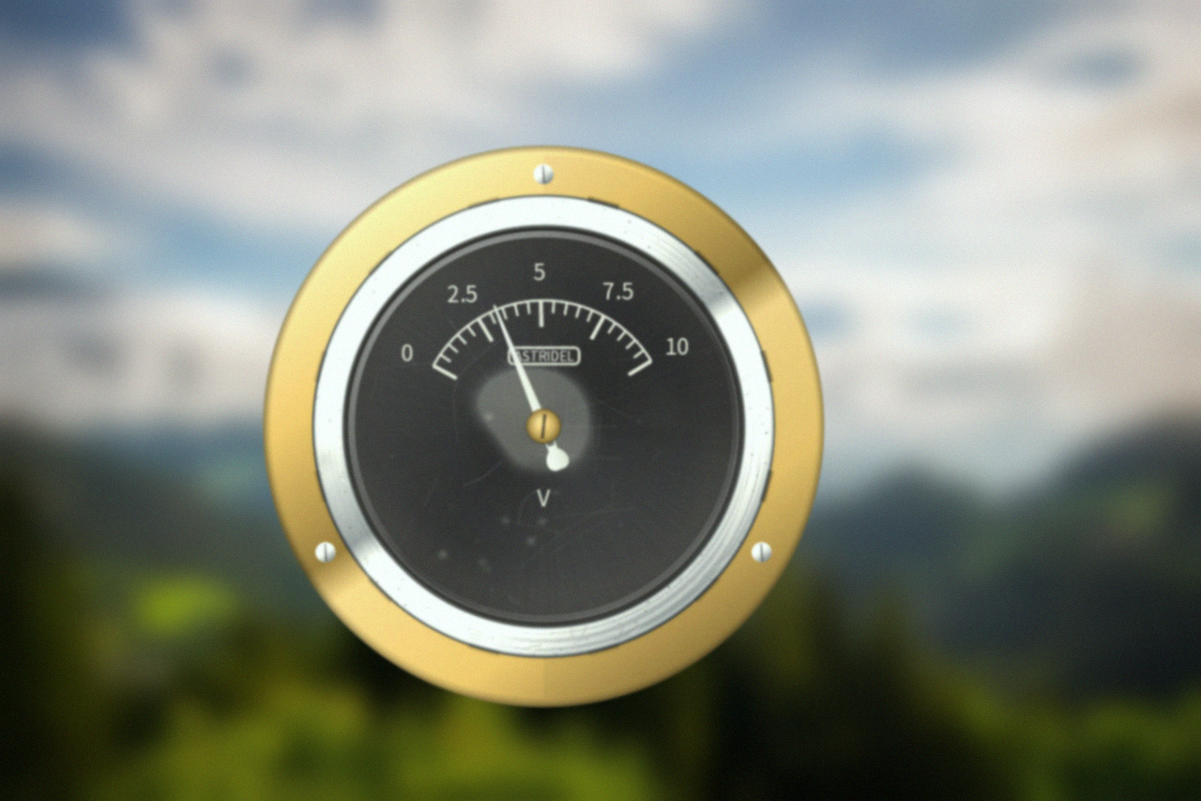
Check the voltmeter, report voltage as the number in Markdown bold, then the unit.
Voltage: **3.25** V
